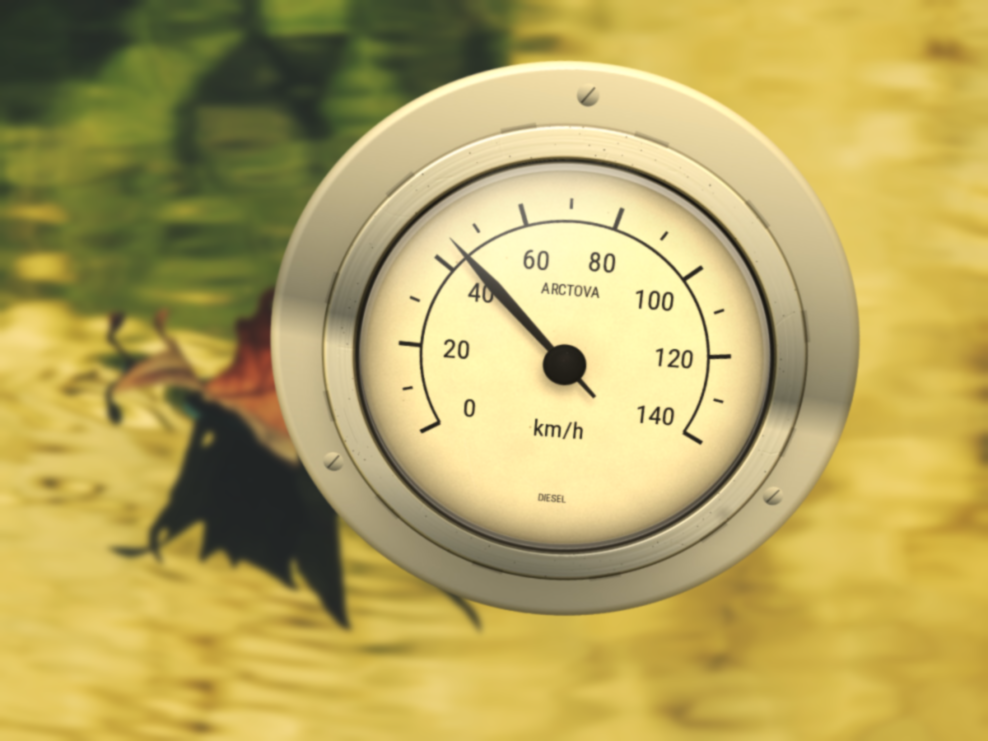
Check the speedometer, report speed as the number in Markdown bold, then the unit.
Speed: **45** km/h
